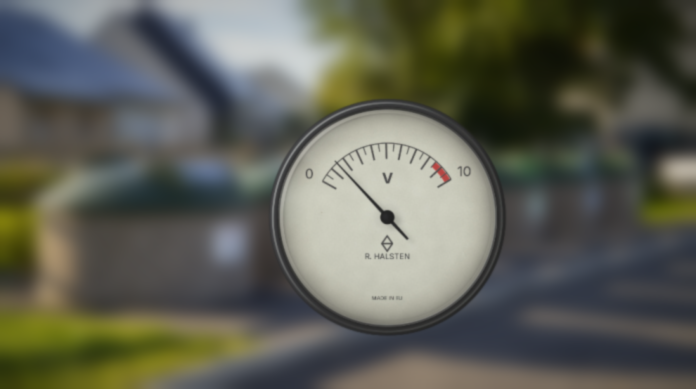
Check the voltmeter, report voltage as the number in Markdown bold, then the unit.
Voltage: **1.5** V
